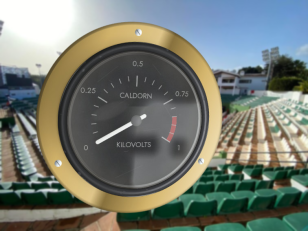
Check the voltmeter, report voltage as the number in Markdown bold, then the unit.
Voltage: **0** kV
